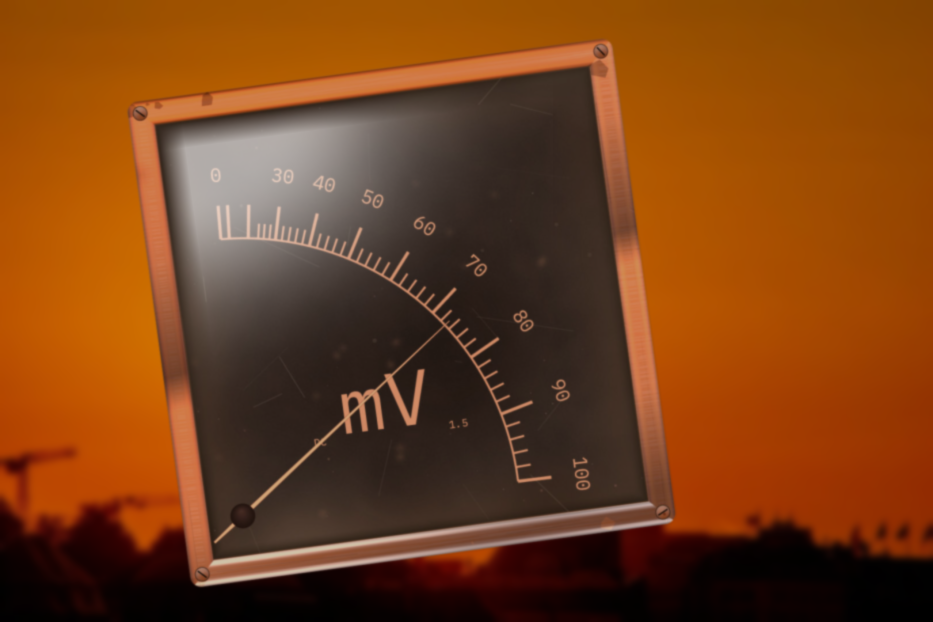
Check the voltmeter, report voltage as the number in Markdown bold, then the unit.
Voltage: **73** mV
